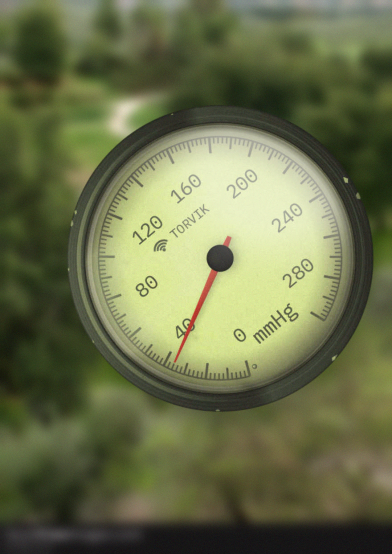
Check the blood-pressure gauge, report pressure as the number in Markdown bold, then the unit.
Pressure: **36** mmHg
